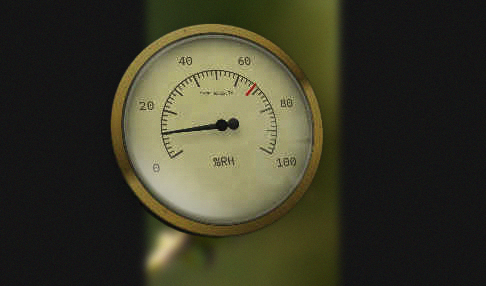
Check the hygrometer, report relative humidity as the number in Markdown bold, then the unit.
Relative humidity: **10** %
